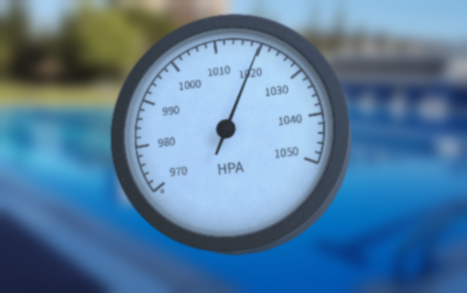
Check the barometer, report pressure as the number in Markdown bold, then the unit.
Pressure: **1020** hPa
